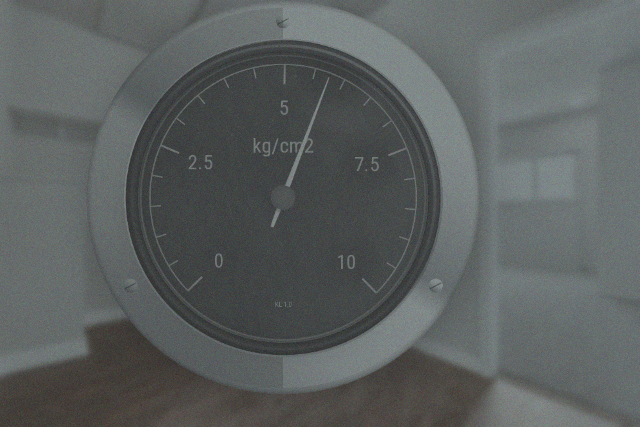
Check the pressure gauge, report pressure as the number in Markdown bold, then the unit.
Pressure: **5.75** kg/cm²
